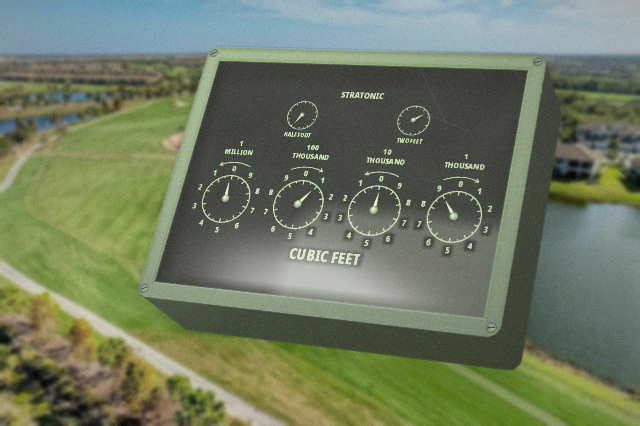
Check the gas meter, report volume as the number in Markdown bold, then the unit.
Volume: **9900** ft³
